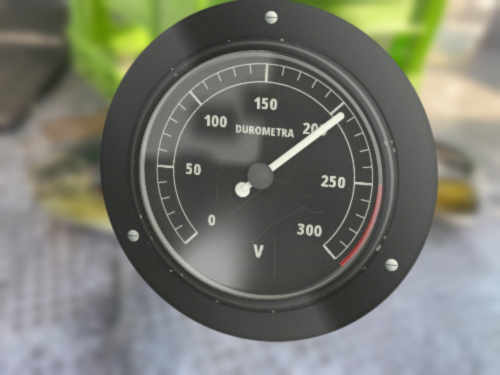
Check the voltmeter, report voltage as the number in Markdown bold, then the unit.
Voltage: **205** V
